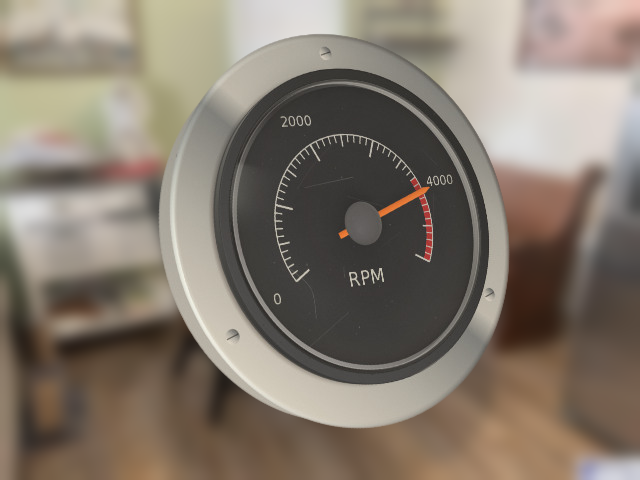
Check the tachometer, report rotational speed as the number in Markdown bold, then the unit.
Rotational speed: **4000** rpm
